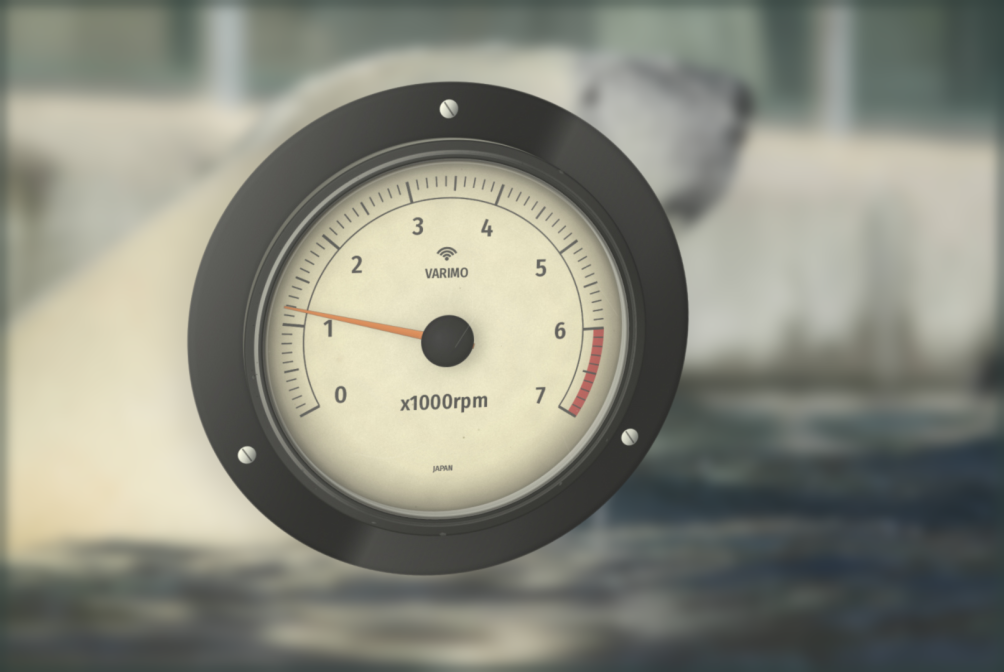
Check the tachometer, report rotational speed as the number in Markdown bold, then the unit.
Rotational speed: **1200** rpm
